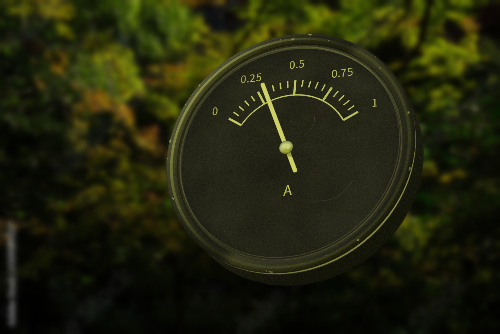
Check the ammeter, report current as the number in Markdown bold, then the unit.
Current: **0.3** A
